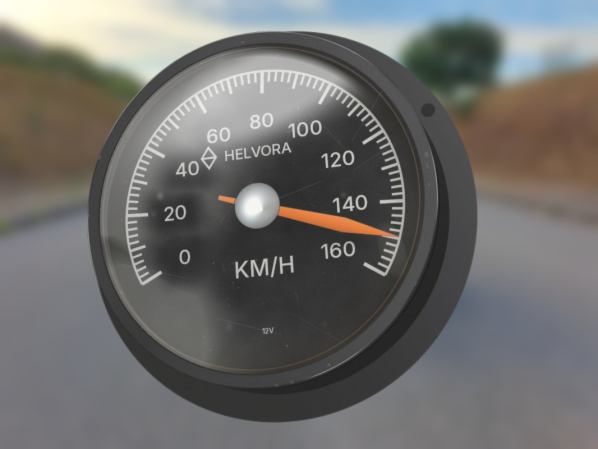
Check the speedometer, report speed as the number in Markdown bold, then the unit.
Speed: **150** km/h
